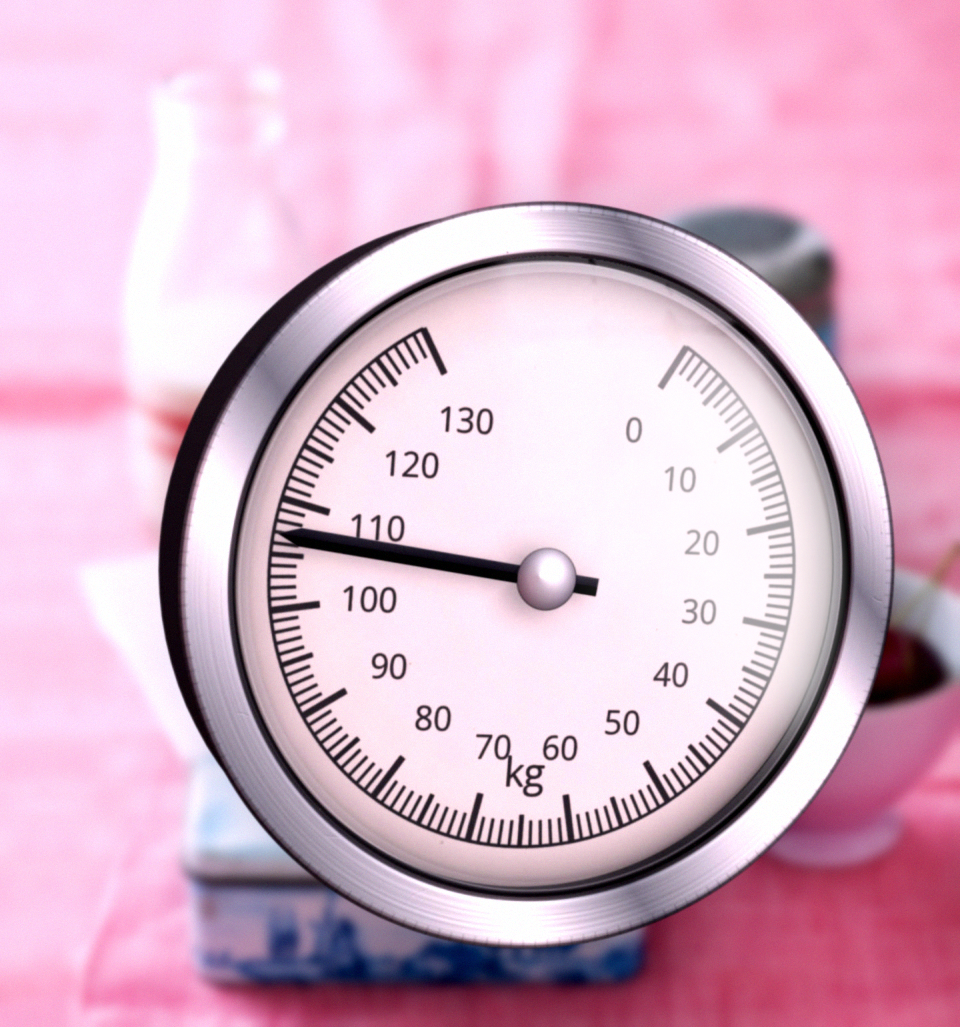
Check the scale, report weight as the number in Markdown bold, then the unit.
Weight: **107** kg
